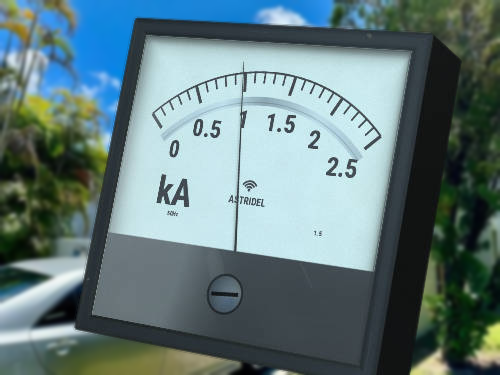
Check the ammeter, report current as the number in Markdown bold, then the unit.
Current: **1** kA
